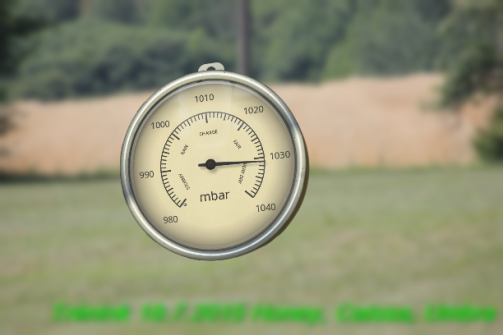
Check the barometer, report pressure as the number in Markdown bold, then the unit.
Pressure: **1031** mbar
